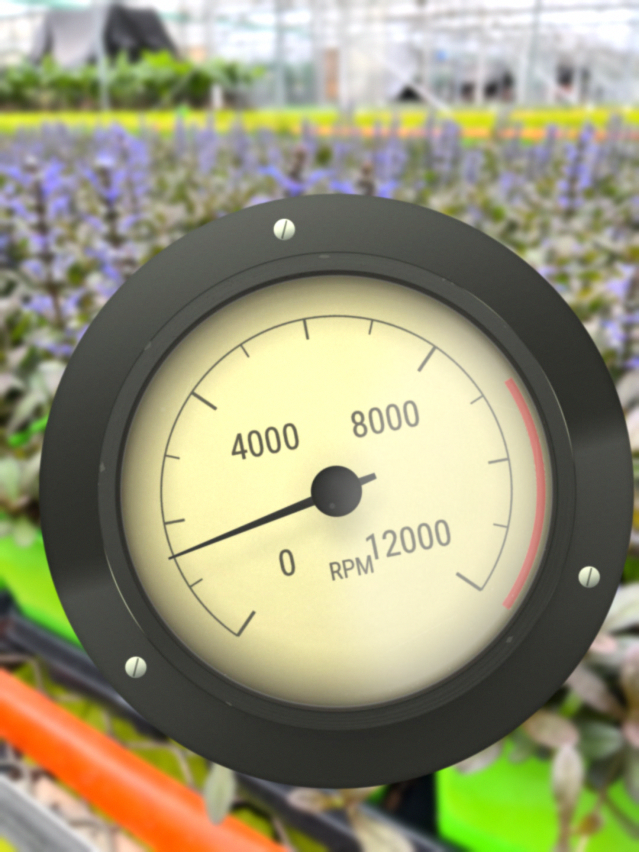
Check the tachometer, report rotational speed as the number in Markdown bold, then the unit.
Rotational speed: **1500** rpm
